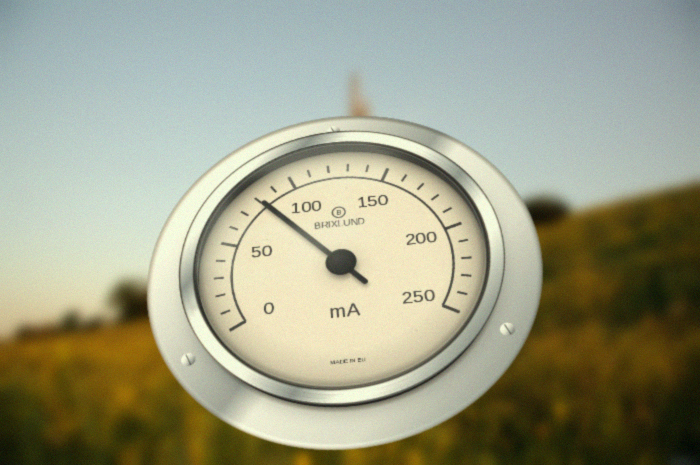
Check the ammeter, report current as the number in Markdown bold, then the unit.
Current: **80** mA
